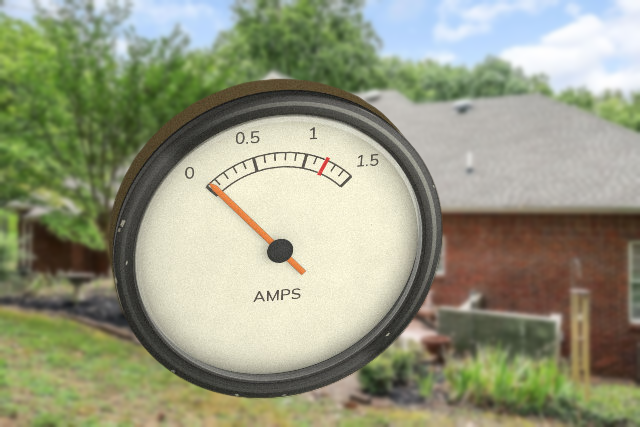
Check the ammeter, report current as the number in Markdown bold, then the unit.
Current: **0.05** A
